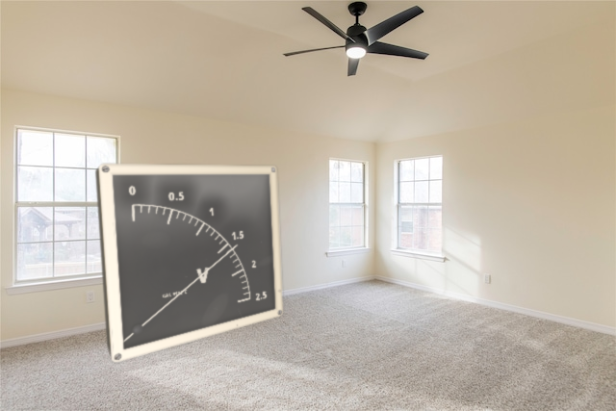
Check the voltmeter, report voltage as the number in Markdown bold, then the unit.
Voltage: **1.6** V
